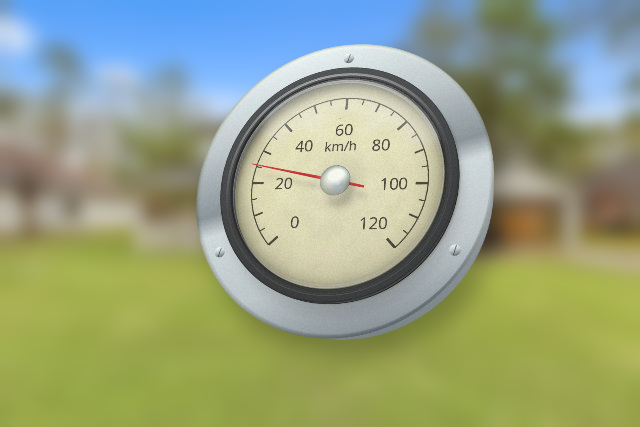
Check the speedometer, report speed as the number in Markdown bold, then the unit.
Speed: **25** km/h
